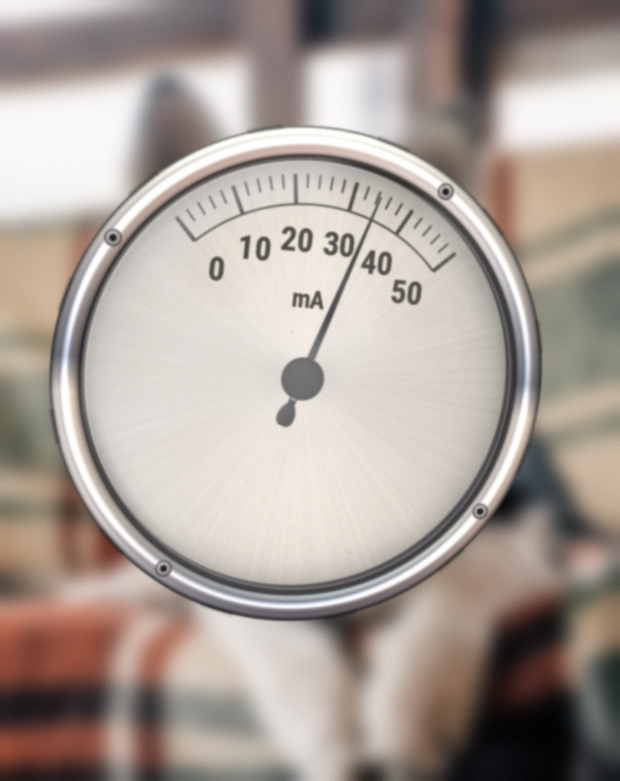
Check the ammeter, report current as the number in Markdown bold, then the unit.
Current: **34** mA
